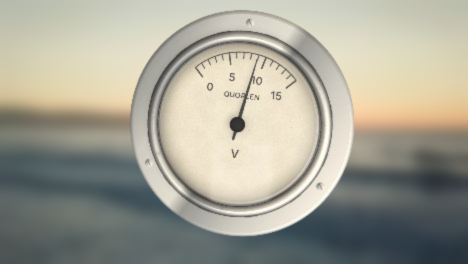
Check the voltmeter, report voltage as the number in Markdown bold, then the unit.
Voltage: **9** V
